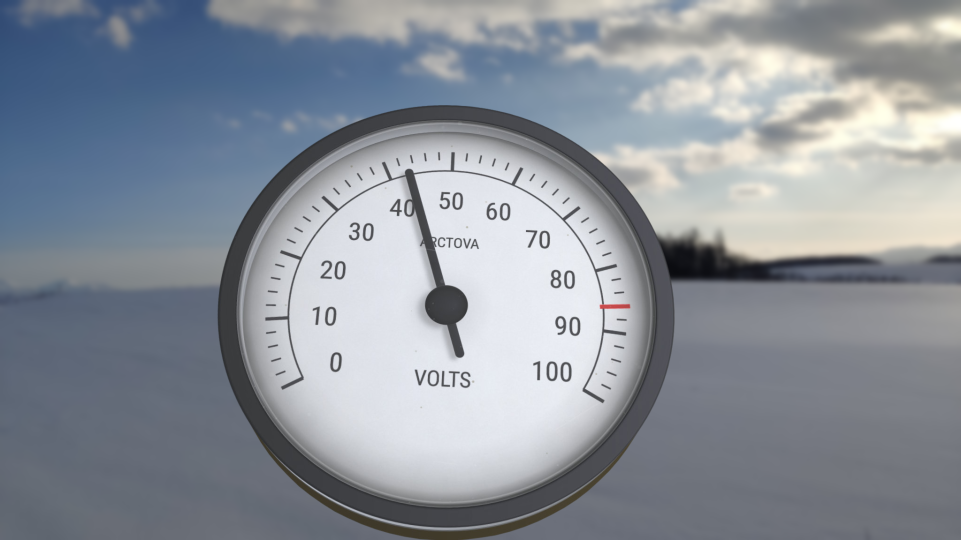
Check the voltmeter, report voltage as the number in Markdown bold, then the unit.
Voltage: **43** V
